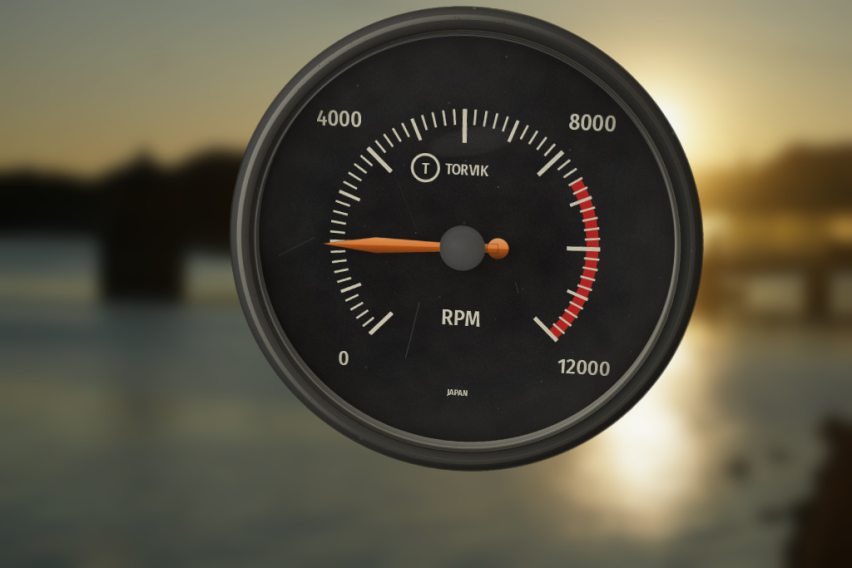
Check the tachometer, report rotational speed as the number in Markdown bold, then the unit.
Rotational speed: **2000** rpm
